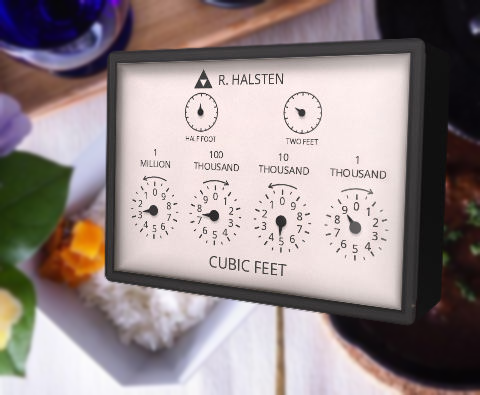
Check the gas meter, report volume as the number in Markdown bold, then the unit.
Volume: **274900** ft³
